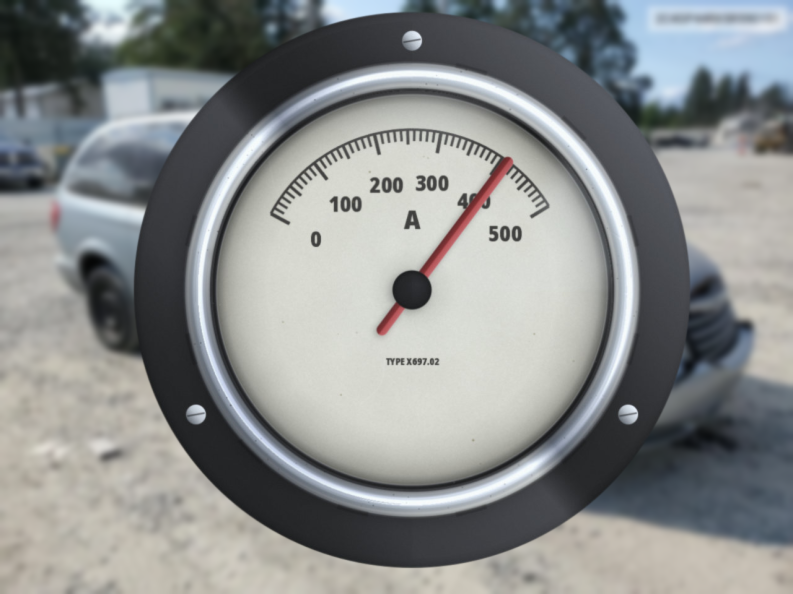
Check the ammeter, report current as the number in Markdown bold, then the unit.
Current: **410** A
